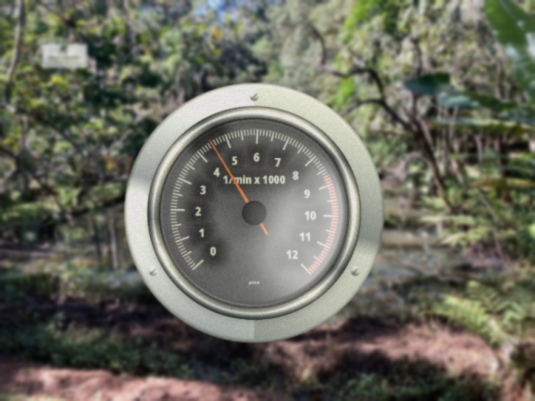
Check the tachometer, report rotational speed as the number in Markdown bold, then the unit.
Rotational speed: **4500** rpm
